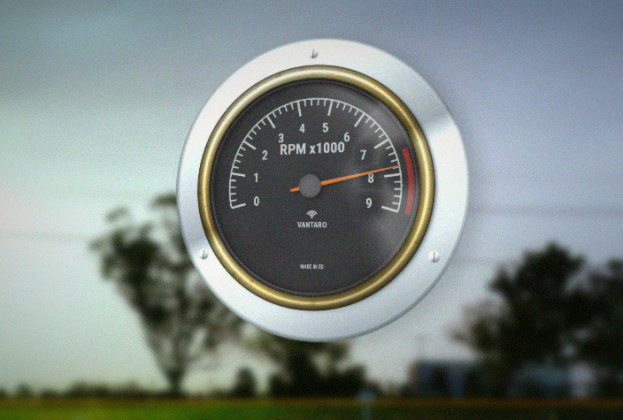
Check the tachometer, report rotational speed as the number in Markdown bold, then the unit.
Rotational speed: **7800** rpm
